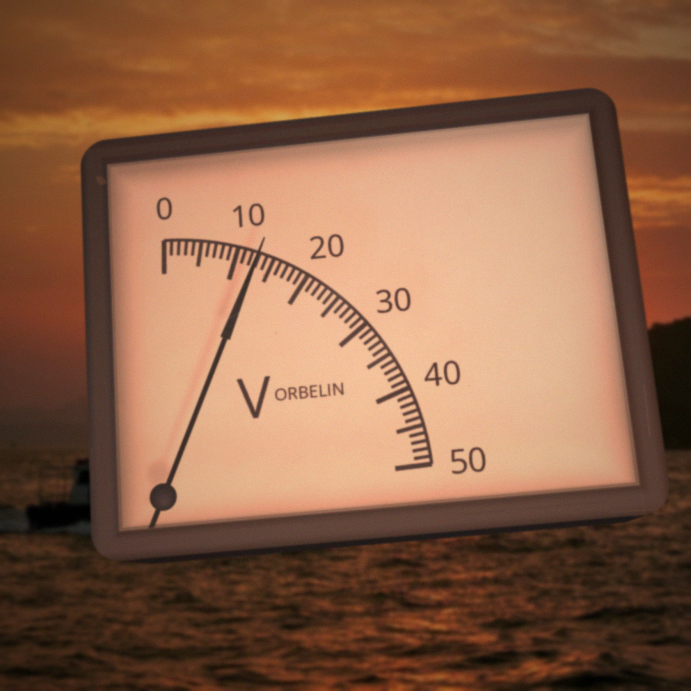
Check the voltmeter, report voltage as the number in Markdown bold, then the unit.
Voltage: **13** V
